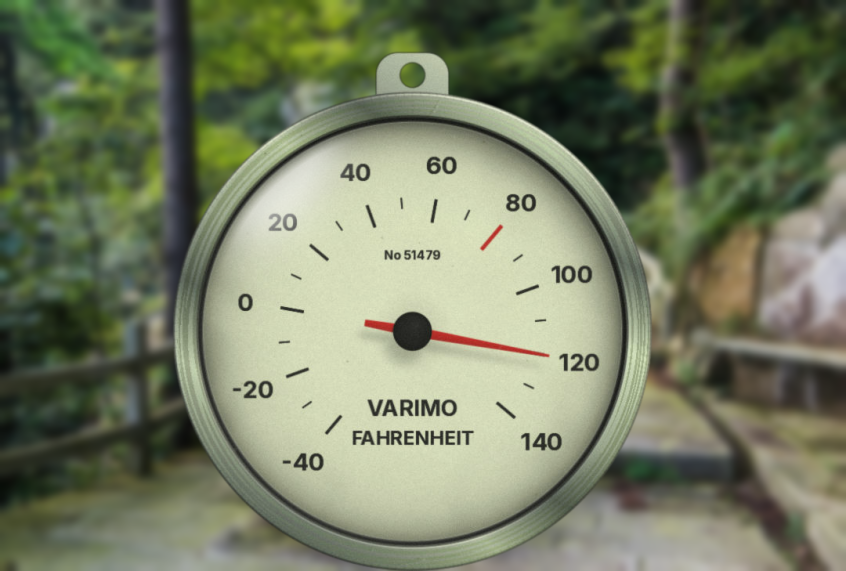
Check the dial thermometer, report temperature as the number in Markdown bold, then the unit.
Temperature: **120** °F
